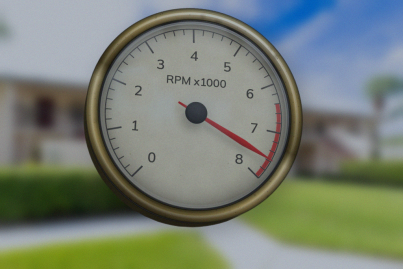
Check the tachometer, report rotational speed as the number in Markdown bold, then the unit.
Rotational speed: **7600** rpm
